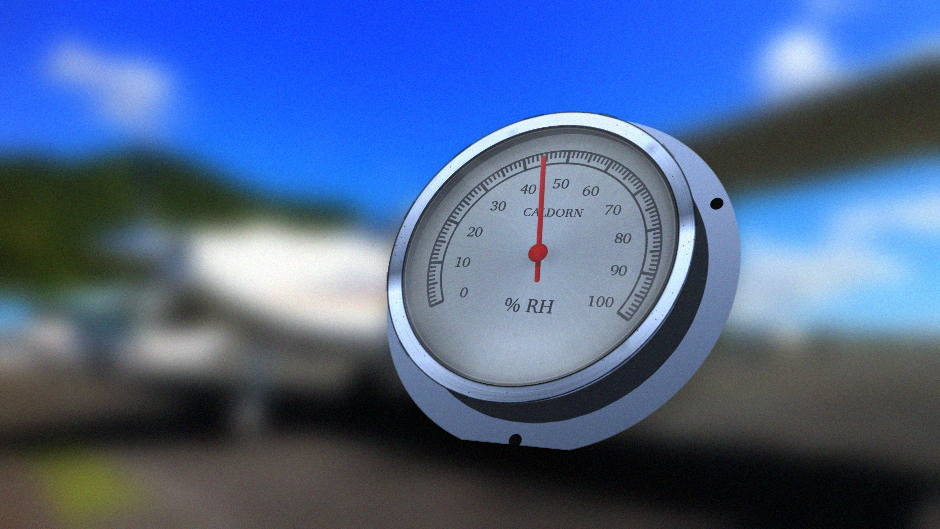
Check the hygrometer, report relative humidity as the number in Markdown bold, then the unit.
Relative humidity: **45** %
